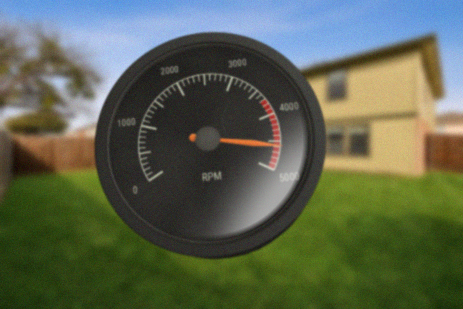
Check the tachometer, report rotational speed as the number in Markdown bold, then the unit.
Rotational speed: **4600** rpm
